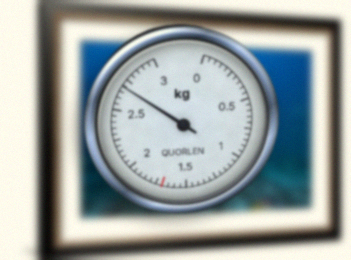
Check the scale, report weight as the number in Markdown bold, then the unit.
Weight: **2.7** kg
